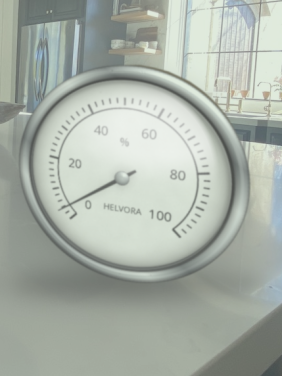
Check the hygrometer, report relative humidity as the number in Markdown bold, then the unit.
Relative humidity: **4** %
